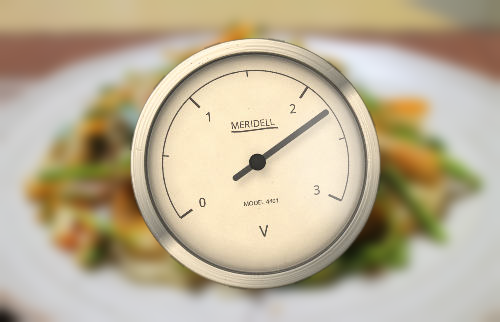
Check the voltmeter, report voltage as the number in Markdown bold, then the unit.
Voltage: **2.25** V
